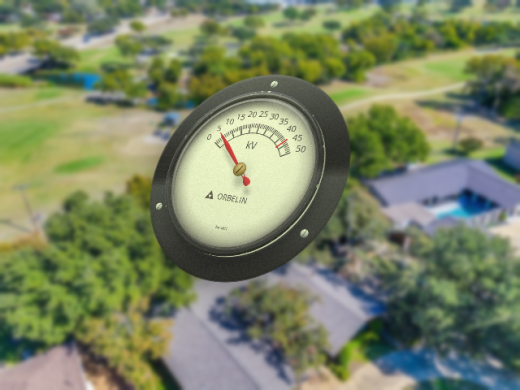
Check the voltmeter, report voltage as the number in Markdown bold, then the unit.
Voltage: **5** kV
